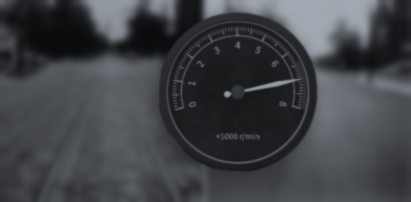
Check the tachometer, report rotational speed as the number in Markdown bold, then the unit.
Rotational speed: **7000** rpm
